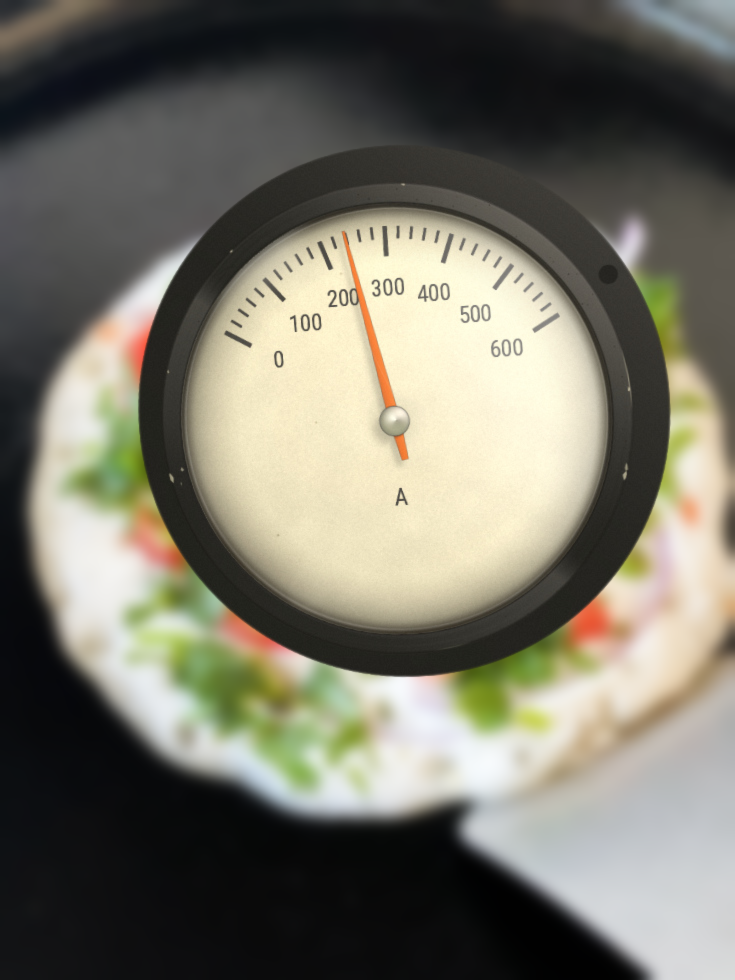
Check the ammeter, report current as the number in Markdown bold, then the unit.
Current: **240** A
